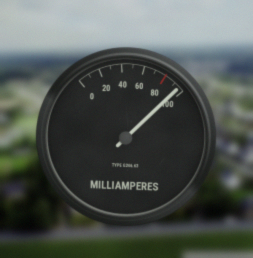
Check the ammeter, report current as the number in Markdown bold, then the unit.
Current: **95** mA
